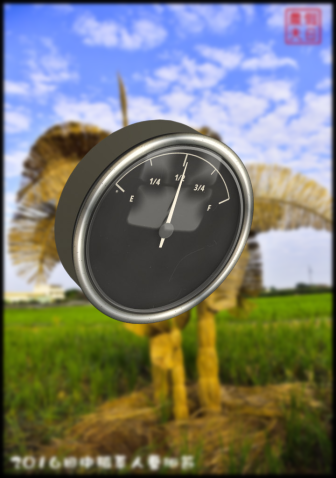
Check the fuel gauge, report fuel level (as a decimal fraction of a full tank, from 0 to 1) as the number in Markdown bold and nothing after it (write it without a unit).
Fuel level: **0.5**
